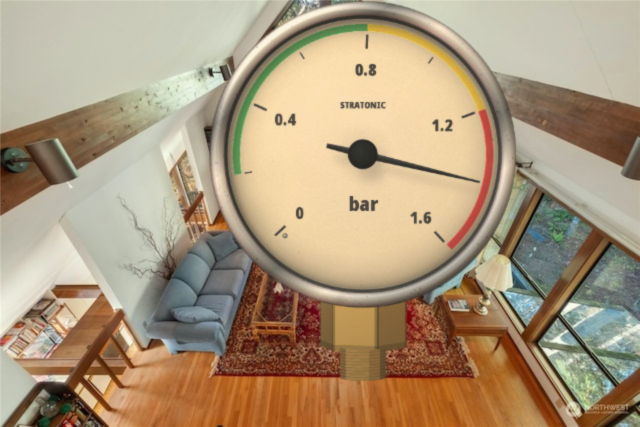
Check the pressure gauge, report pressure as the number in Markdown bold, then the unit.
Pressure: **1.4** bar
